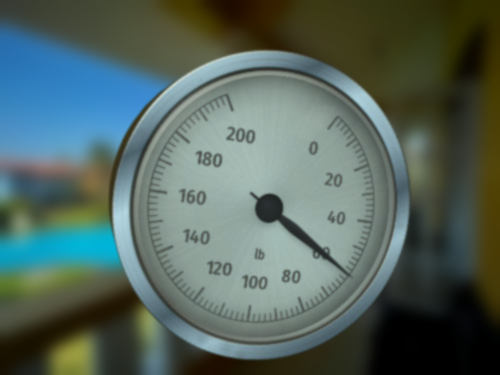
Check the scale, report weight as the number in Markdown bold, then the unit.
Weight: **60** lb
